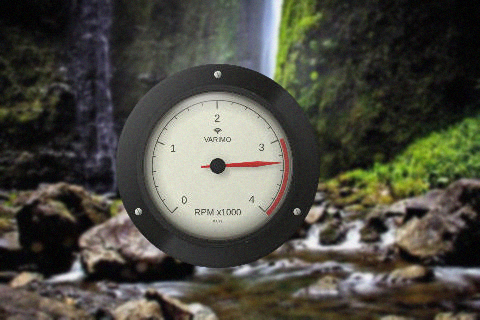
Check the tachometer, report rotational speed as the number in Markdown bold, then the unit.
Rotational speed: **3300** rpm
